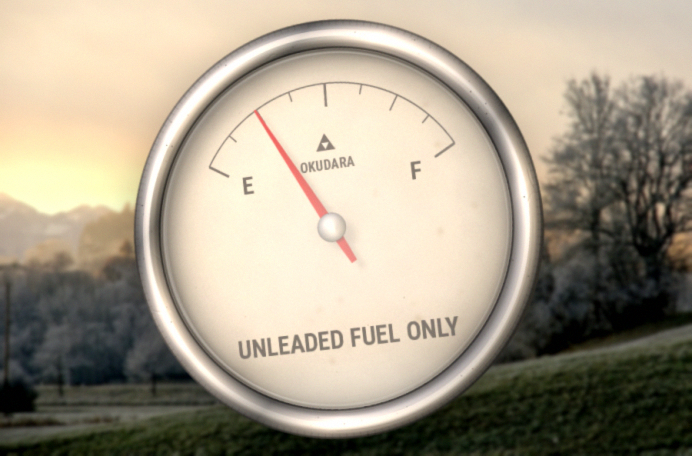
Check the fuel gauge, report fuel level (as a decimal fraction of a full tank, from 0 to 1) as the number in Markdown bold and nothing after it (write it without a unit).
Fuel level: **0.25**
